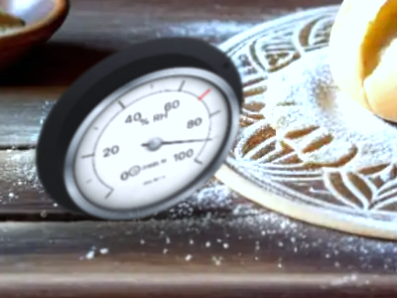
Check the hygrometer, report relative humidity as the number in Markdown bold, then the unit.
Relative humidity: **90** %
